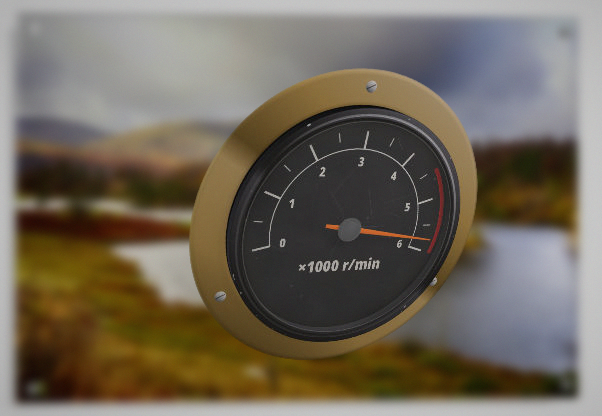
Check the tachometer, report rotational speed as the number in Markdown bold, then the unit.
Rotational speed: **5750** rpm
